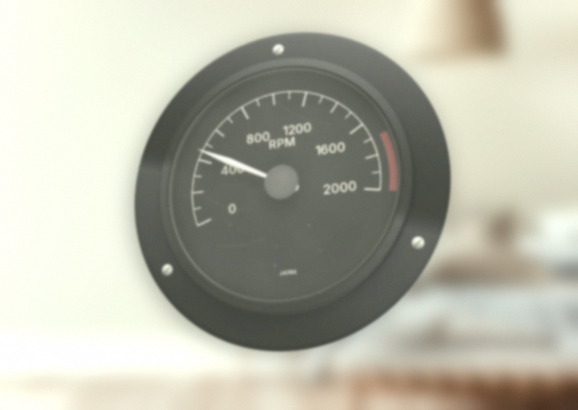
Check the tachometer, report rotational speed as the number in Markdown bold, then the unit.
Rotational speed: **450** rpm
